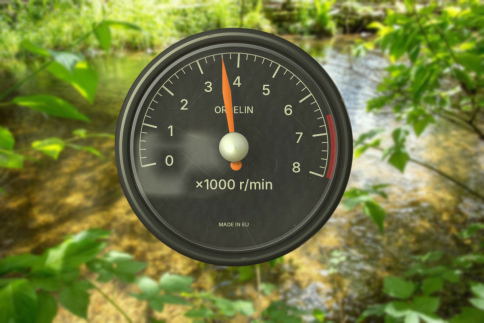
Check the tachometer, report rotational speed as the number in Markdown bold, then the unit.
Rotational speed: **3600** rpm
